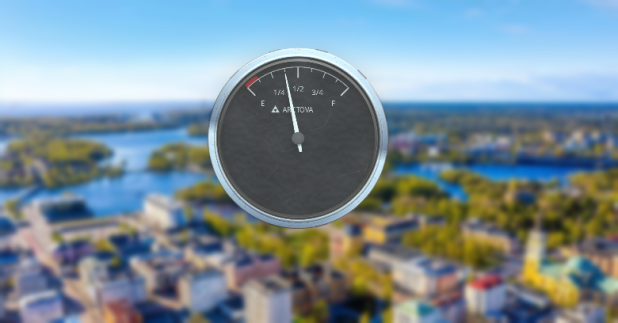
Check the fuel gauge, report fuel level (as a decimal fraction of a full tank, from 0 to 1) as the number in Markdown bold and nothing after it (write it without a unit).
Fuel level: **0.375**
